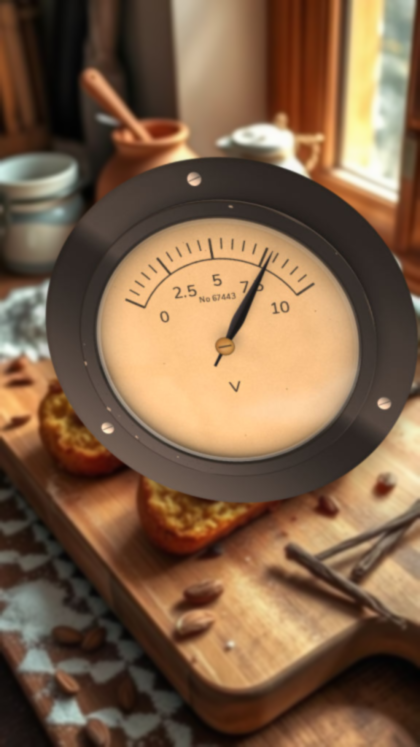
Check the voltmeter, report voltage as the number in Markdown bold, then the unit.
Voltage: **7.75** V
